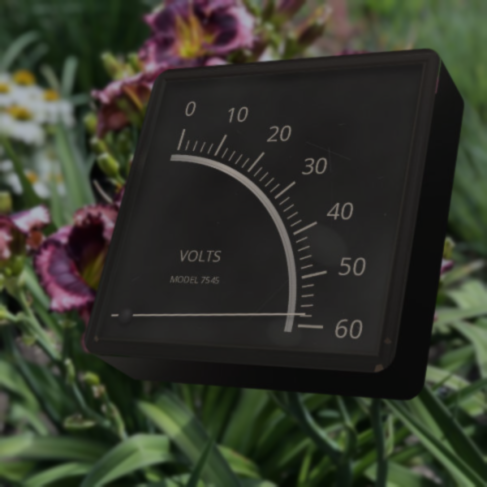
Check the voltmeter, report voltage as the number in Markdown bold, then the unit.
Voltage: **58** V
